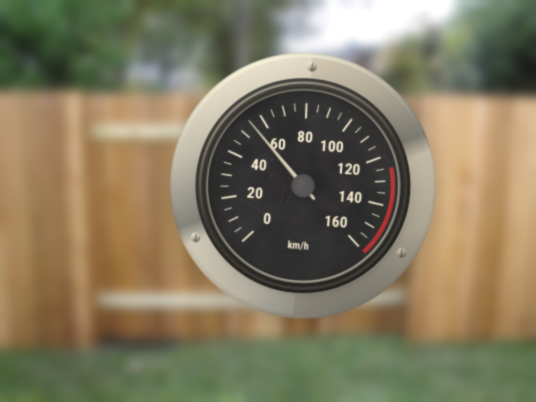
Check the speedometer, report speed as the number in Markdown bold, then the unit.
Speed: **55** km/h
